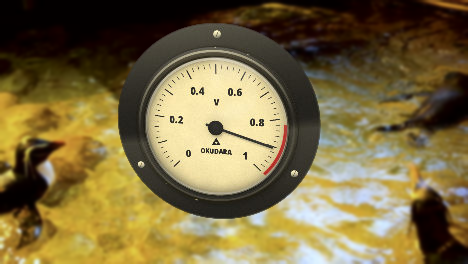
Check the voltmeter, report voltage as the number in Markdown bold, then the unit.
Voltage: **0.9** V
